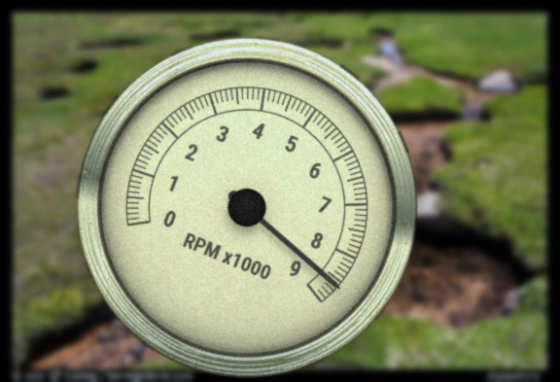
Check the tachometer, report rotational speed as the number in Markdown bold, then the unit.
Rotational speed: **8600** rpm
